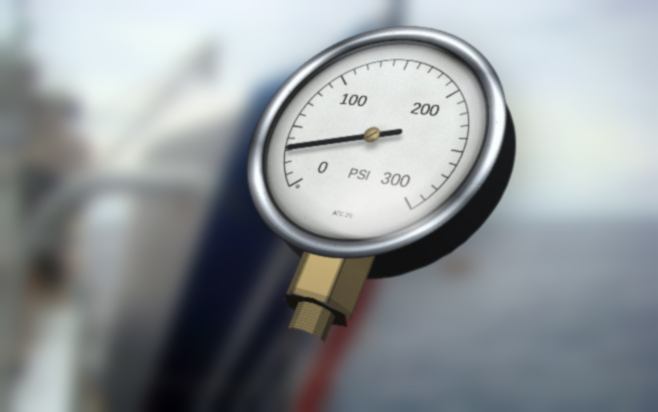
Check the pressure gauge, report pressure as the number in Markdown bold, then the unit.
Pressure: **30** psi
